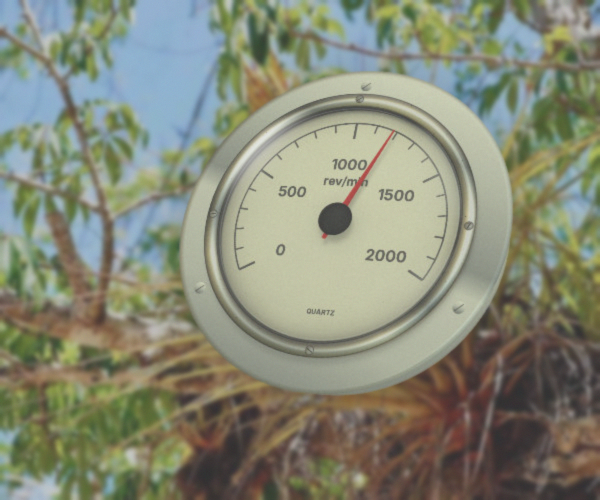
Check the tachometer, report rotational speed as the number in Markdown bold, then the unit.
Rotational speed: **1200** rpm
